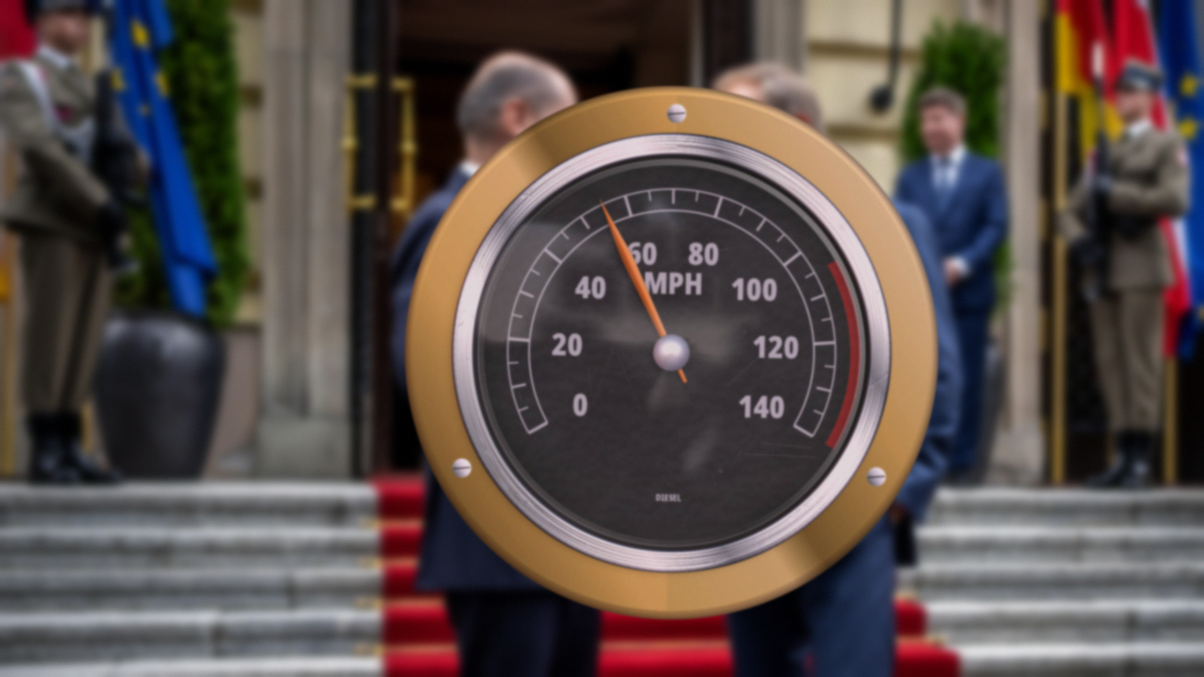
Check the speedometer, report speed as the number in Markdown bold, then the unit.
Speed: **55** mph
